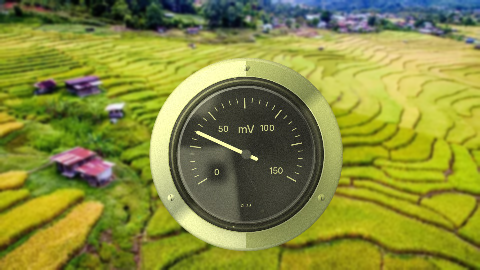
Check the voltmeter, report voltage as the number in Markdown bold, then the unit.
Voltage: **35** mV
